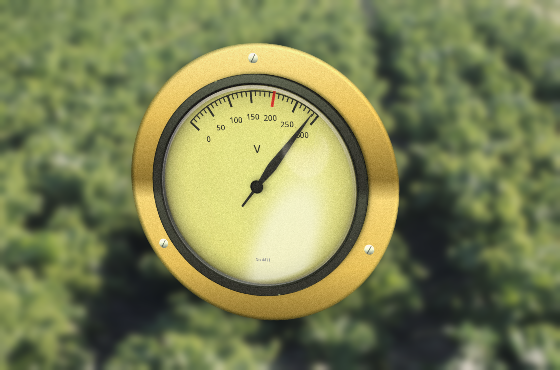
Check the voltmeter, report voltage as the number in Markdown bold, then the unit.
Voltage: **290** V
